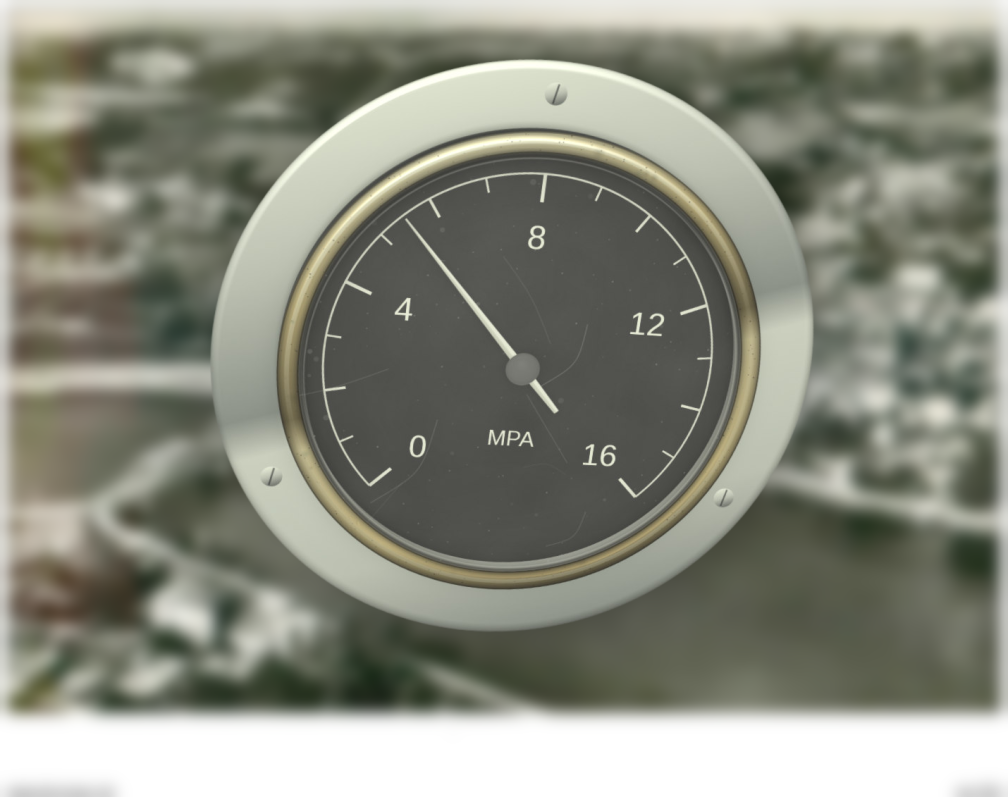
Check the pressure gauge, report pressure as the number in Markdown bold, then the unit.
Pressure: **5.5** MPa
